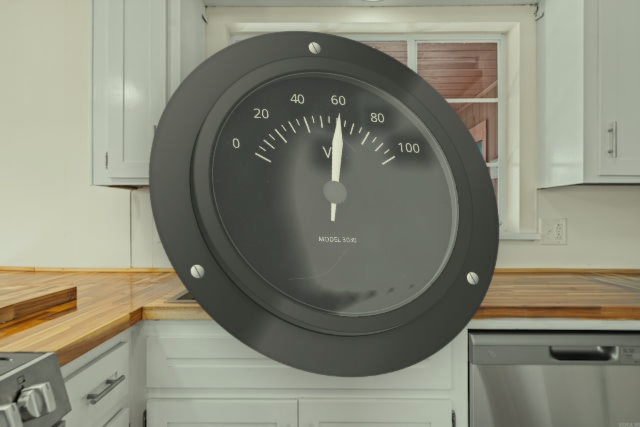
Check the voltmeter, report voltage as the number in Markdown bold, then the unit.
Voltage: **60** V
